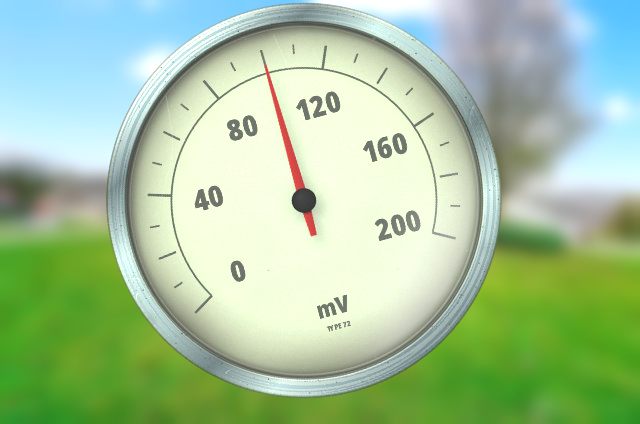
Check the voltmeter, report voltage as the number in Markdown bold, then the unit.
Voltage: **100** mV
